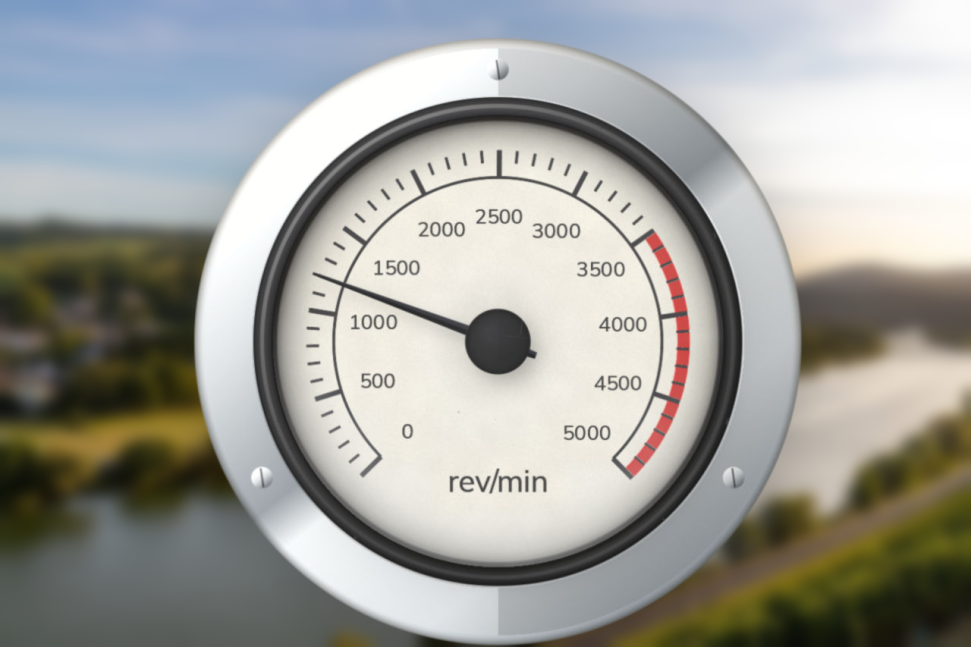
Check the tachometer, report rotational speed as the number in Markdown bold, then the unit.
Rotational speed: **1200** rpm
